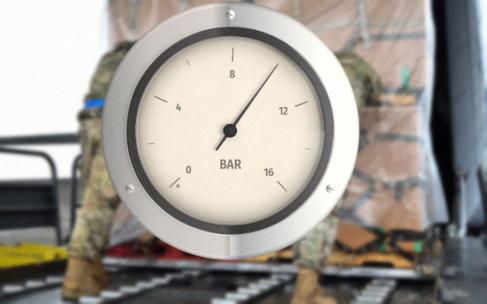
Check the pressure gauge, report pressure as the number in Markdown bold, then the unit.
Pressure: **10** bar
